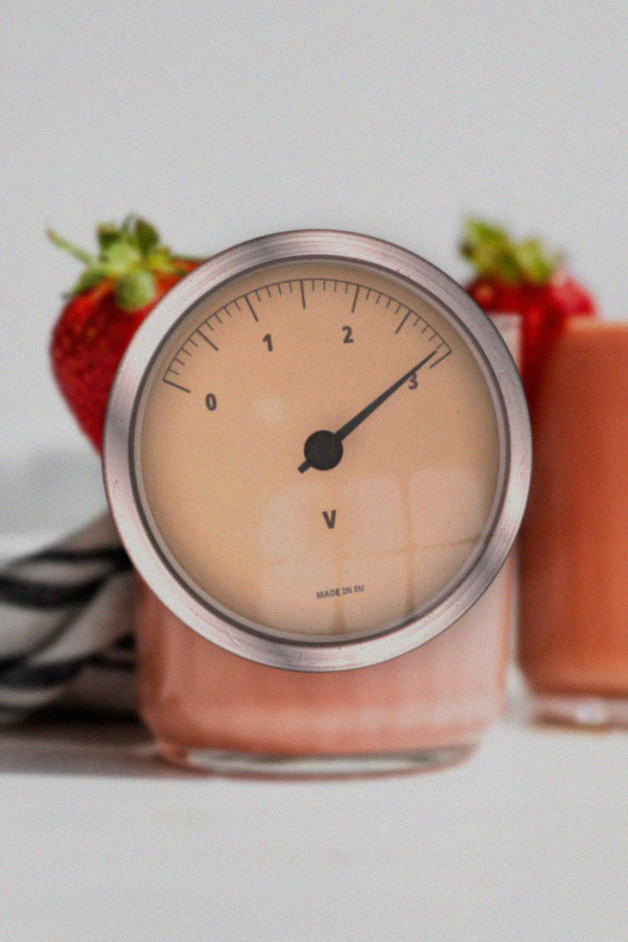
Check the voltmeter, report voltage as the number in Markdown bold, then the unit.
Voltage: **2.9** V
